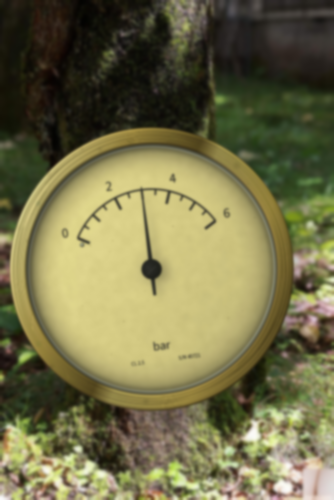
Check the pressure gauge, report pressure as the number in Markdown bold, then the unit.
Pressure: **3** bar
